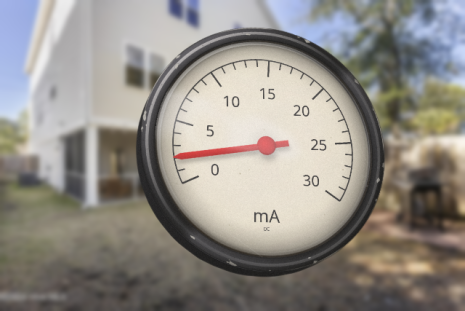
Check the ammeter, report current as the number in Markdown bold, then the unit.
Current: **2** mA
